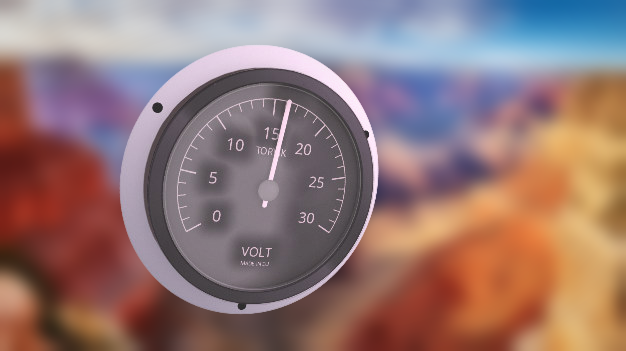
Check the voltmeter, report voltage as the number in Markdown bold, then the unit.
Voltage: **16** V
